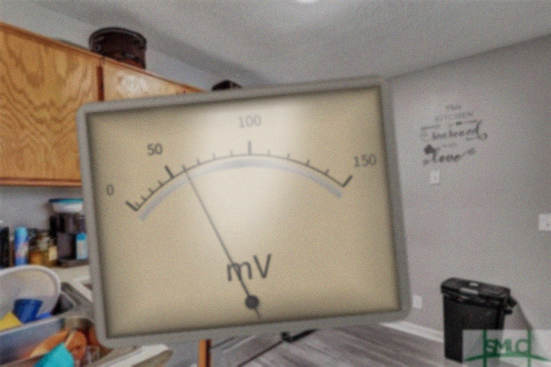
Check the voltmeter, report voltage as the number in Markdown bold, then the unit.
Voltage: **60** mV
